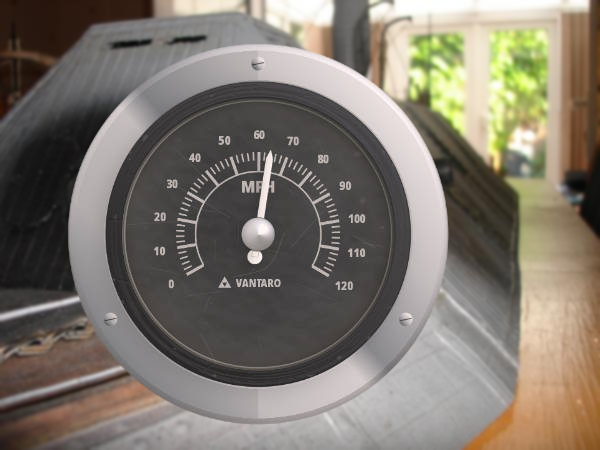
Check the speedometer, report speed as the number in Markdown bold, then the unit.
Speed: **64** mph
